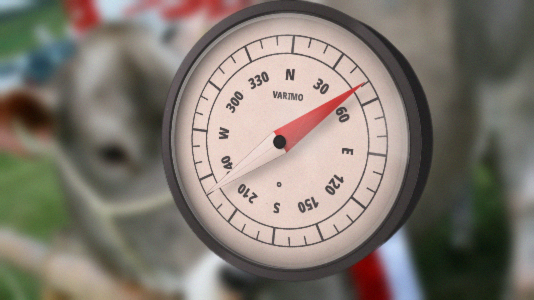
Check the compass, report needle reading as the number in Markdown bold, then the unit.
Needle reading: **50** °
